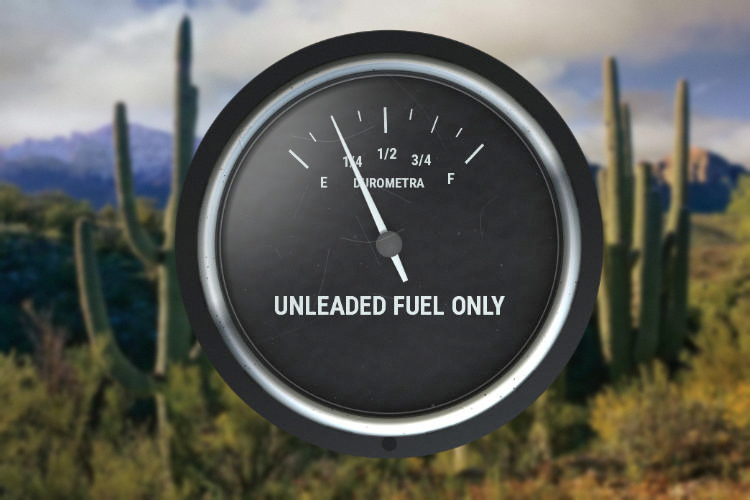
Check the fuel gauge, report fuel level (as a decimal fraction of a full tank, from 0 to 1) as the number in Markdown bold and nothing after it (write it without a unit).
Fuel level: **0.25**
